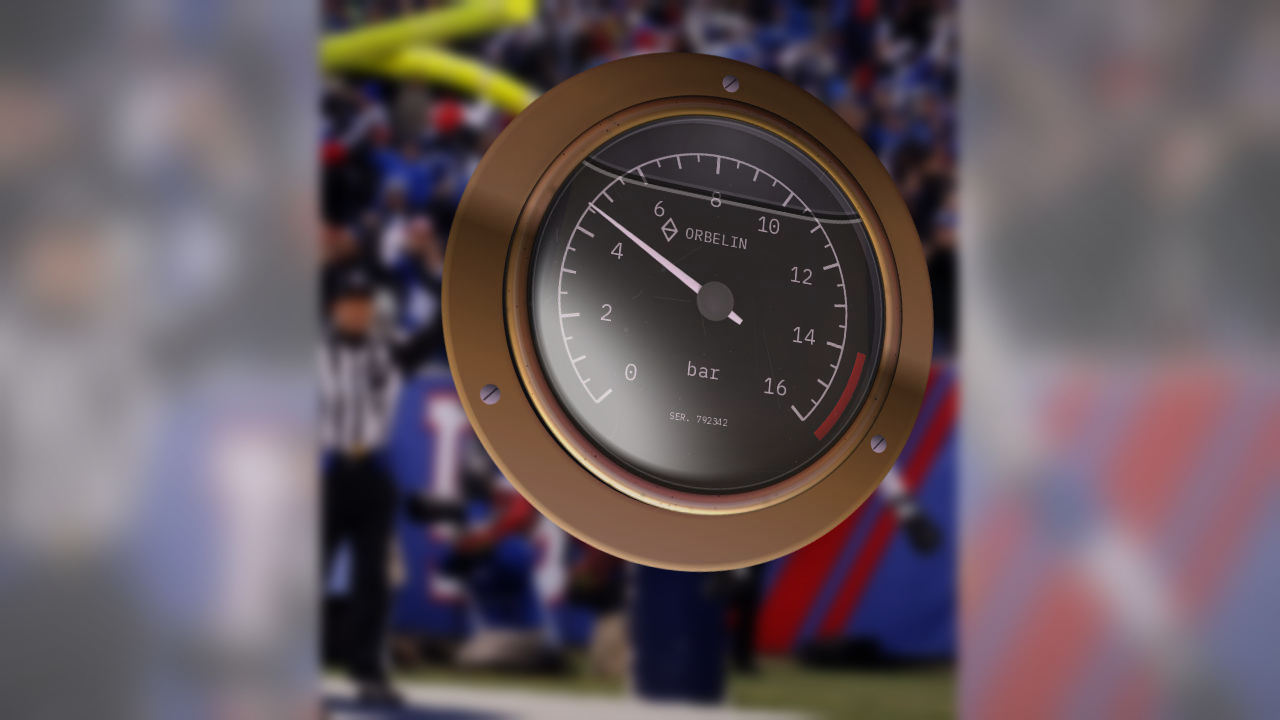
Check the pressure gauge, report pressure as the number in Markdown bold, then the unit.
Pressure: **4.5** bar
